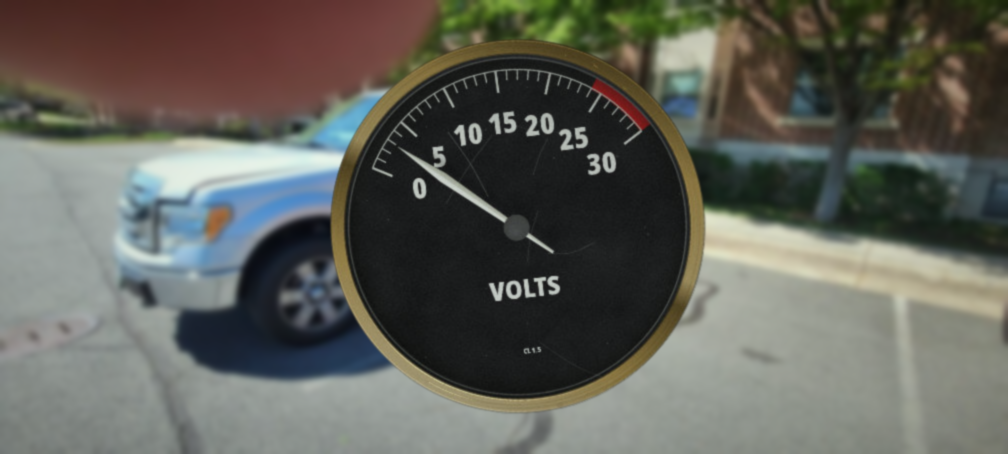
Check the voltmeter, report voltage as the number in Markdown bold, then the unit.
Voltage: **3** V
